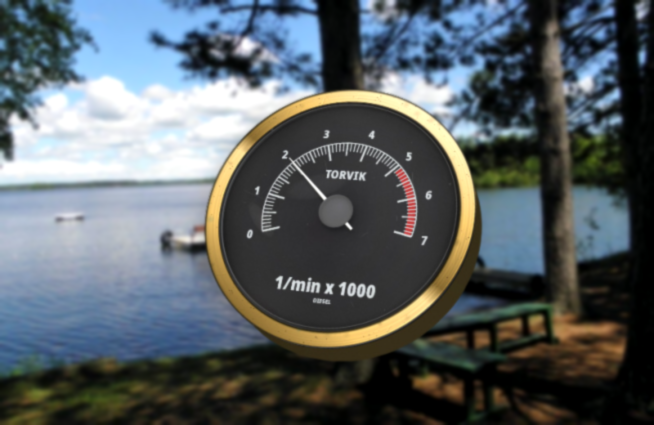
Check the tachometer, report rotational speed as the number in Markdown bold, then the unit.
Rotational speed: **2000** rpm
